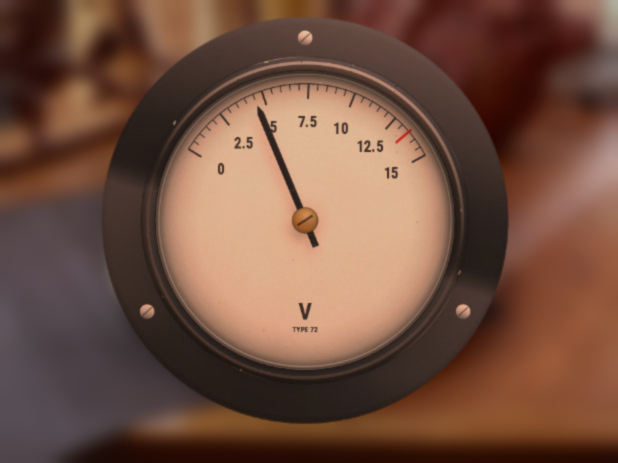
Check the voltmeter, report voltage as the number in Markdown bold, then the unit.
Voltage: **4.5** V
